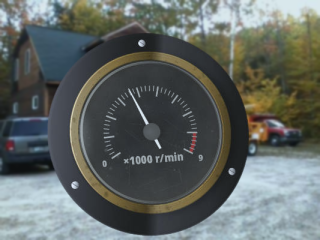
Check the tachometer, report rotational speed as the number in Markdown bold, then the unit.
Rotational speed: **3600** rpm
